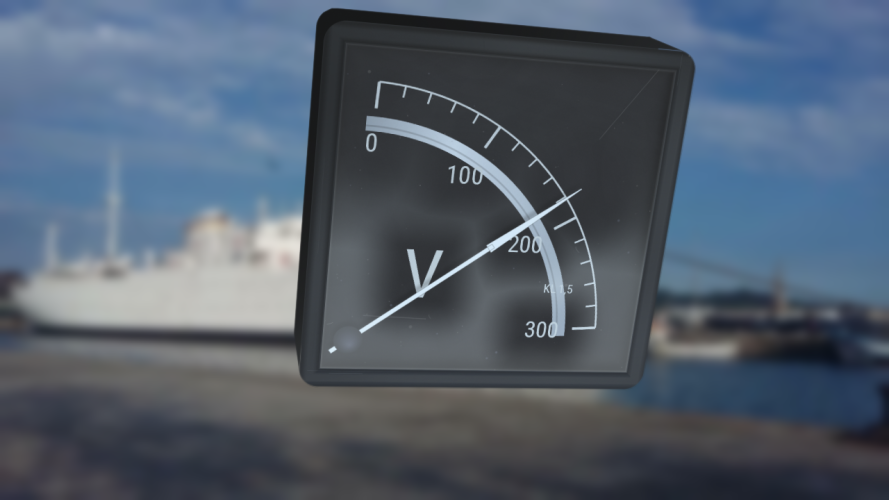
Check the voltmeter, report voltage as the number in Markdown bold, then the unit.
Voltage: **180** V
